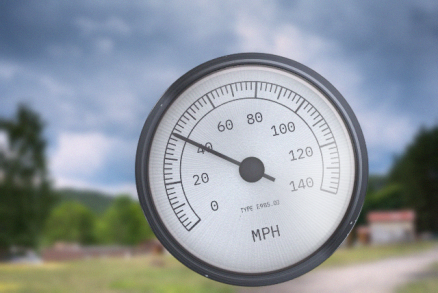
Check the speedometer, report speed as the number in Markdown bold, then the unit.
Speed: **40** mph
